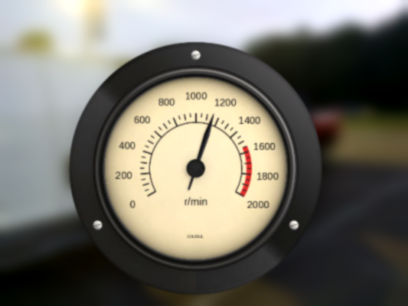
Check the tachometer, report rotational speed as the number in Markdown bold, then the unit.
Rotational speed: **1150** rpm
